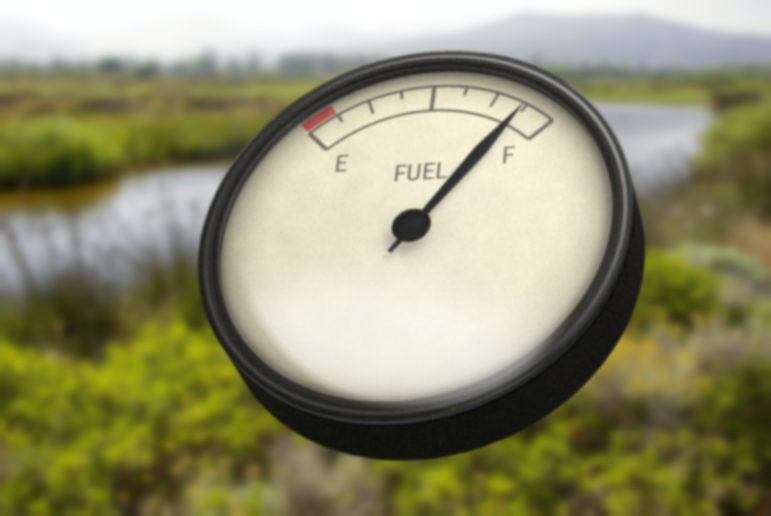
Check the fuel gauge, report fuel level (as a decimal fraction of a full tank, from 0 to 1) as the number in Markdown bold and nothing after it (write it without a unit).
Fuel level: **0.875**
